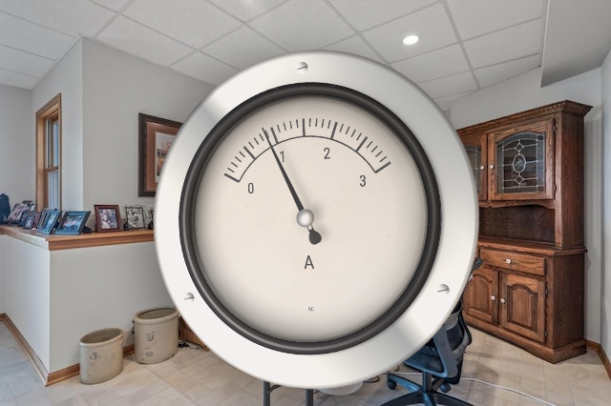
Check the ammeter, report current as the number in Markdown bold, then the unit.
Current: **0.9** A
